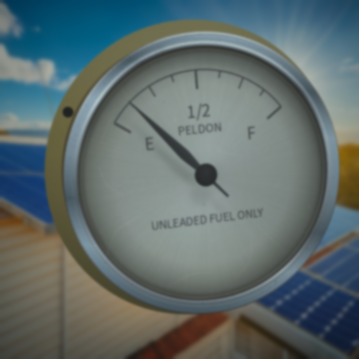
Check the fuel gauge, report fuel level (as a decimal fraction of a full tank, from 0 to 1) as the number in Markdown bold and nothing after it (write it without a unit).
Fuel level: **0.125**
